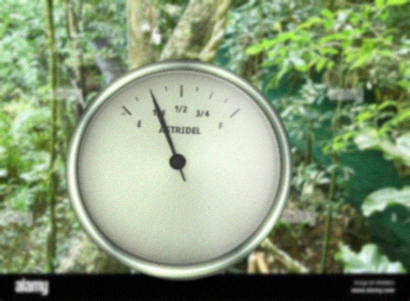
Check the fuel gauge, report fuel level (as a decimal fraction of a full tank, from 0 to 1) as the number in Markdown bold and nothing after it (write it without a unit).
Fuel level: **0.25**
